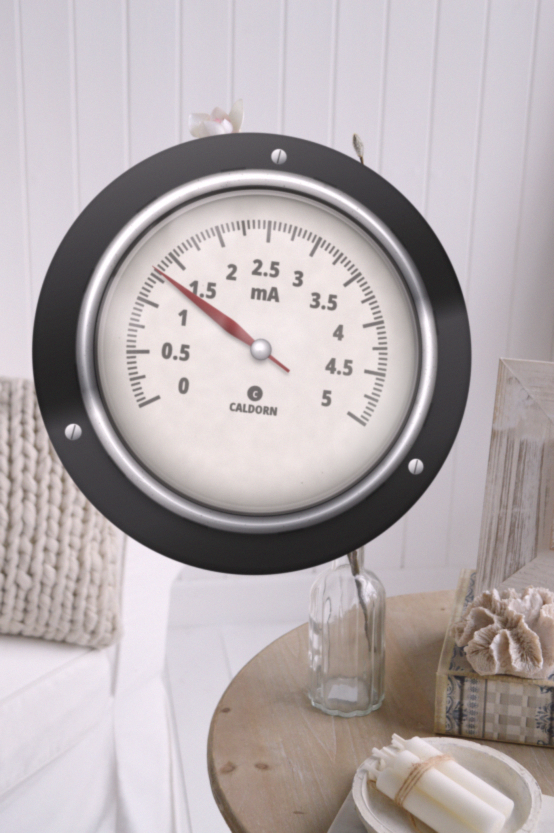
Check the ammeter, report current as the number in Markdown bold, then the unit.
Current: **1.3** mA
